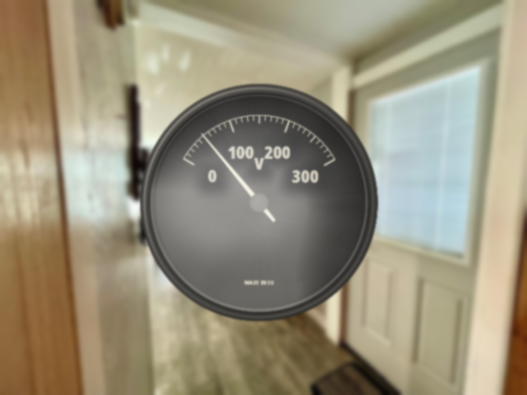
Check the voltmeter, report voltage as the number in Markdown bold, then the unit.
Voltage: **50** V
